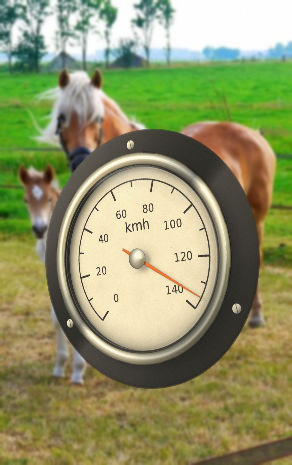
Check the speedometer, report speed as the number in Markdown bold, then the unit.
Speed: **135** km/h
